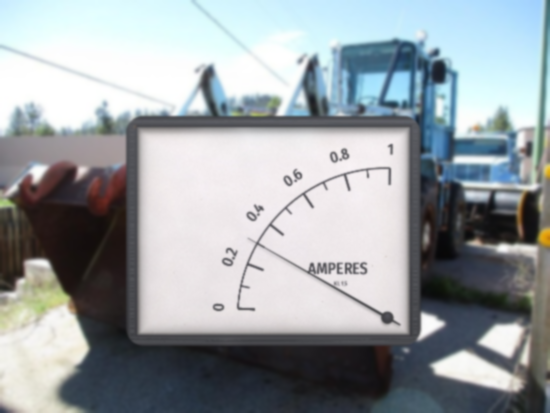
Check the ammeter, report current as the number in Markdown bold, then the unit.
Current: **0.3** A
